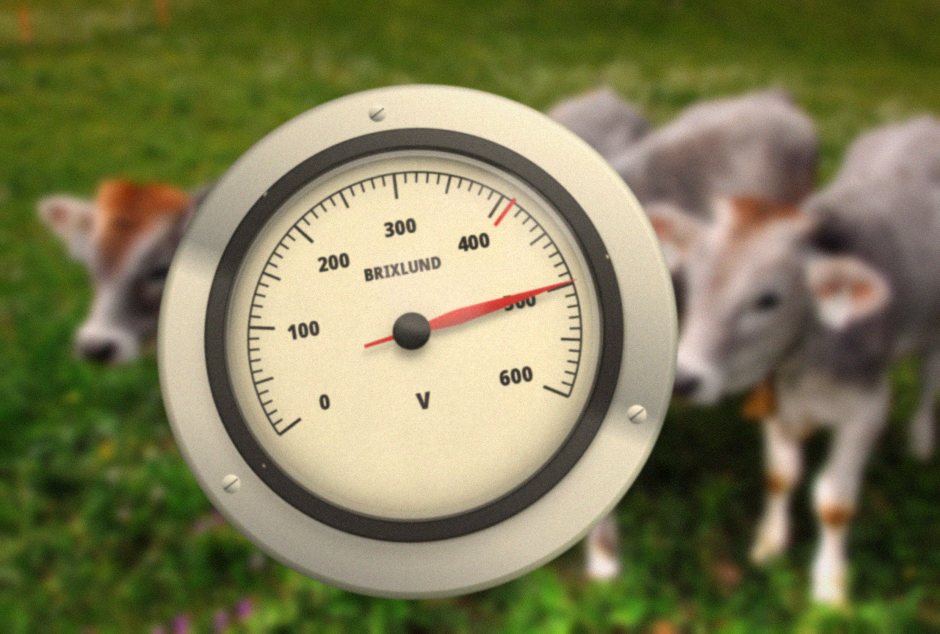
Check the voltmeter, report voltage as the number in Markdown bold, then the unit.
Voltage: **500** V
